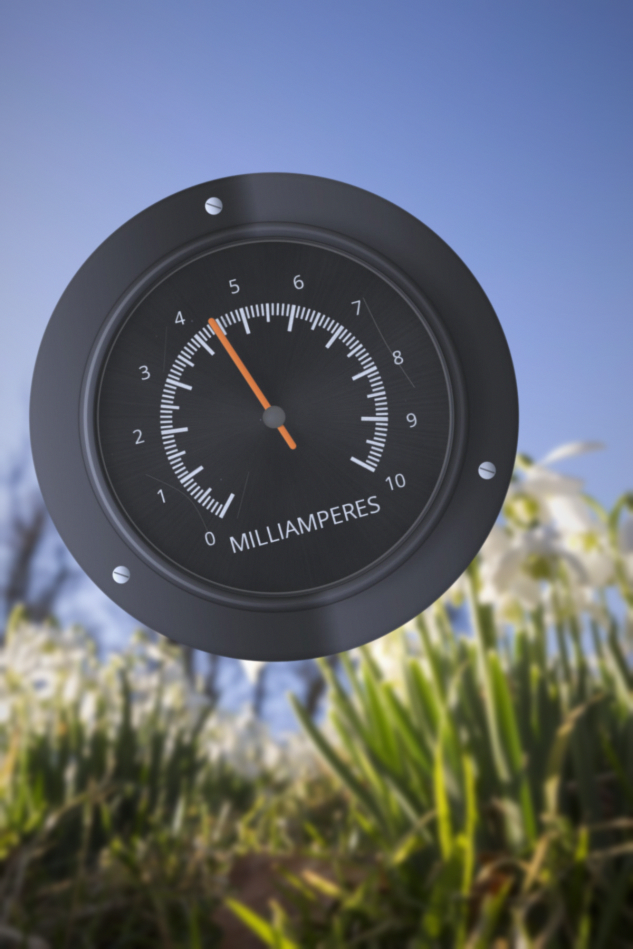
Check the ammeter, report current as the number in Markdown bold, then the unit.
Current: **4.4** mA
